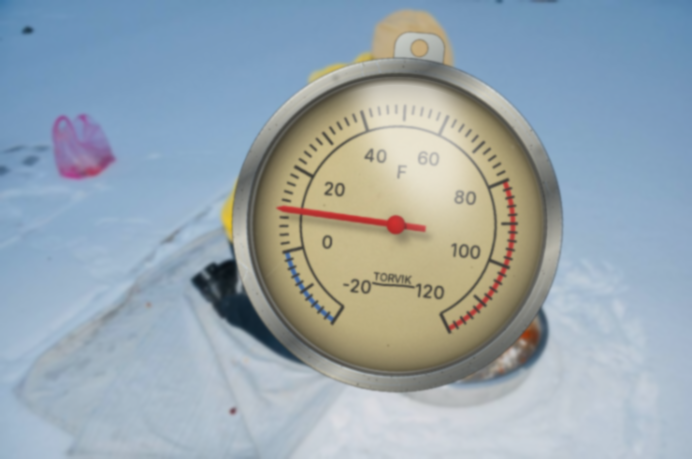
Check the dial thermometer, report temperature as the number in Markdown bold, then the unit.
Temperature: **10** °F
